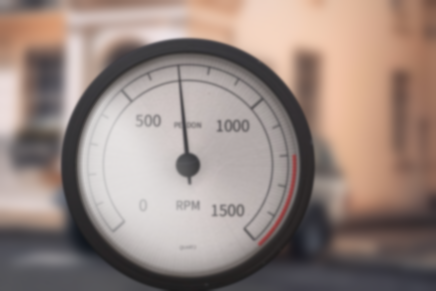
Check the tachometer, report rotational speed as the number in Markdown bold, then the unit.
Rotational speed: **700** rpm
